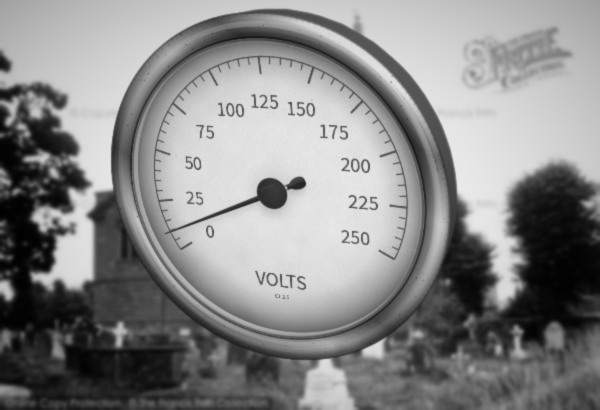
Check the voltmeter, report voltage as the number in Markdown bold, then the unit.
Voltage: **10** V
